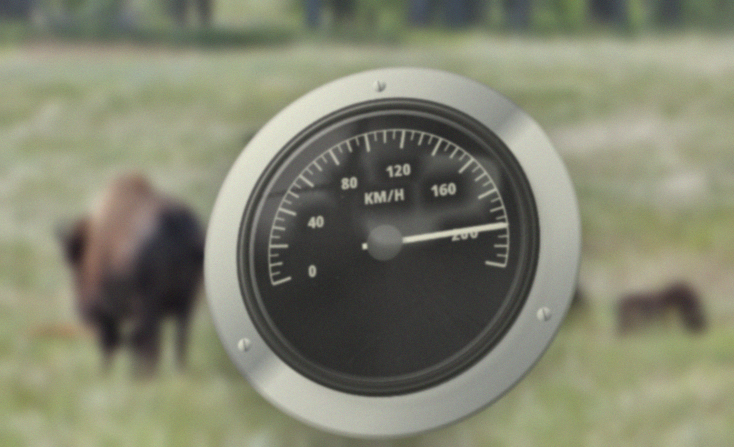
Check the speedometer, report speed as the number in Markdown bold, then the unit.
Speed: **200** km/h
